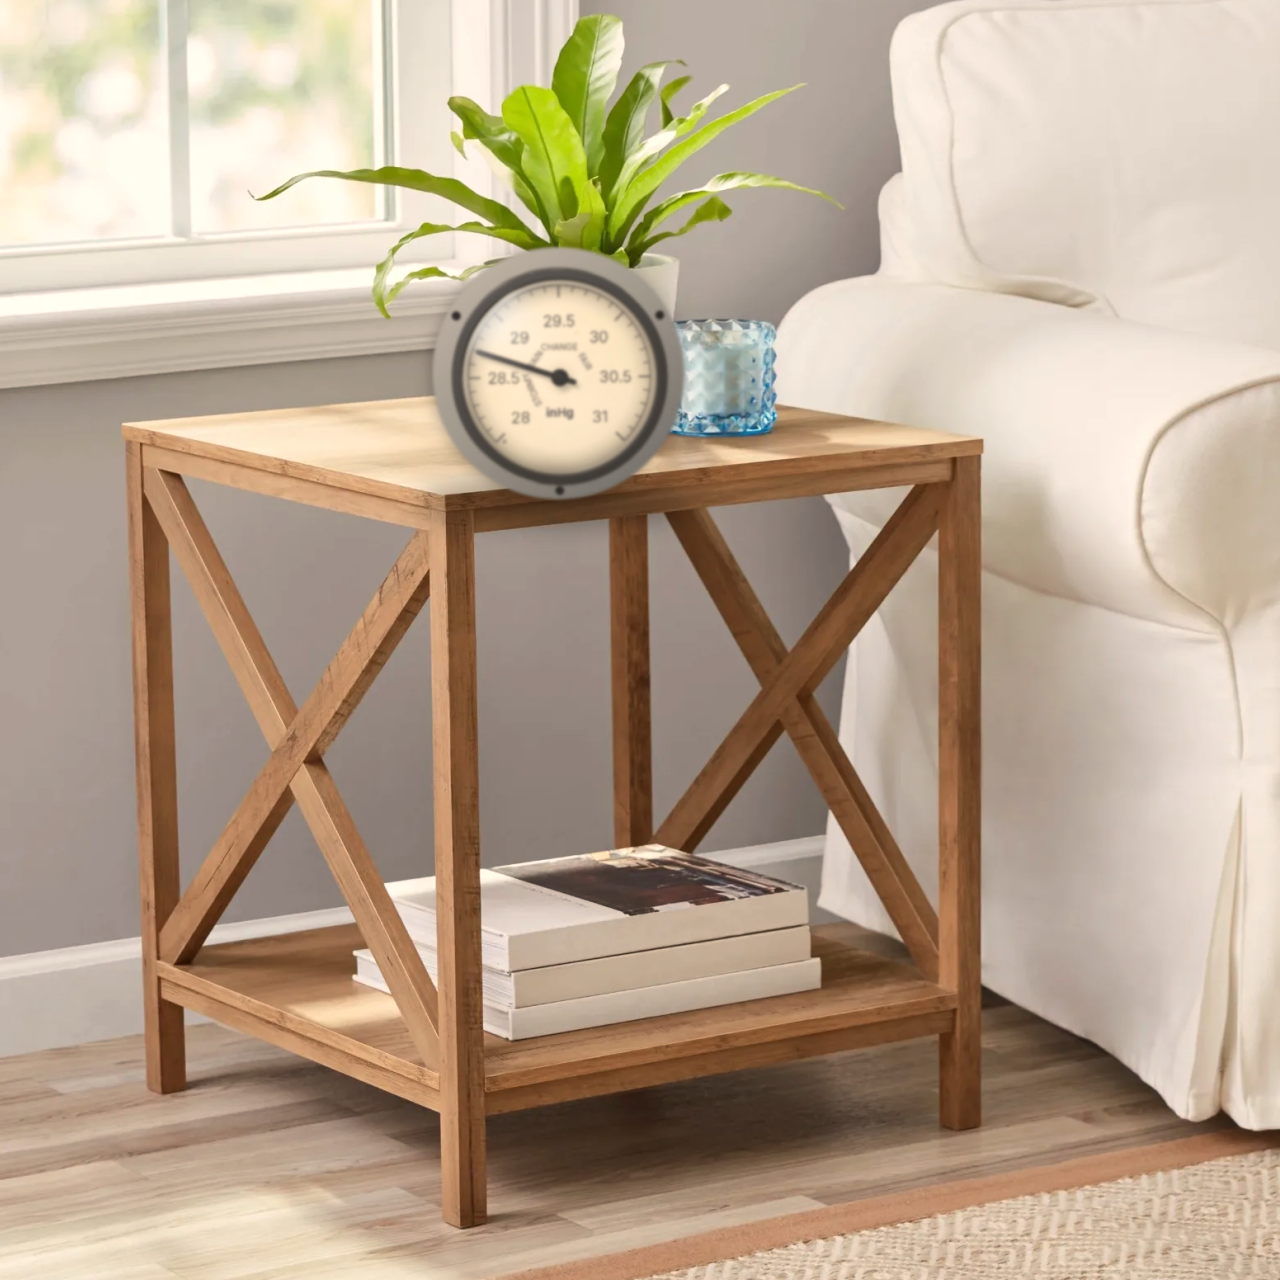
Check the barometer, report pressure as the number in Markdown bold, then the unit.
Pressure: **28.7** inHg
